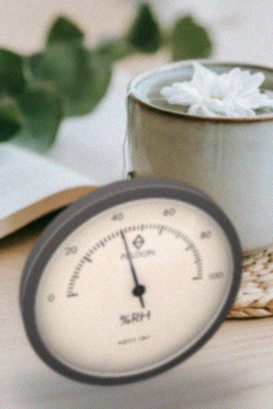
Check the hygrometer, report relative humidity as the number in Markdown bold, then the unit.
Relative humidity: **40** %
